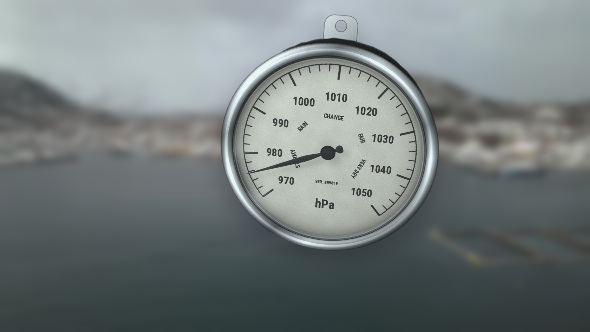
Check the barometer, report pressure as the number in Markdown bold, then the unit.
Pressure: **976** hPa
